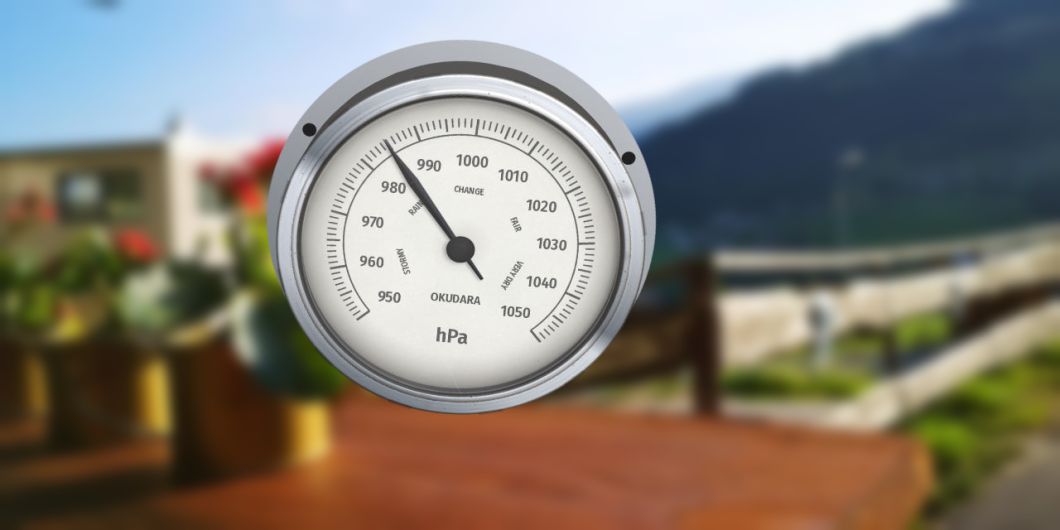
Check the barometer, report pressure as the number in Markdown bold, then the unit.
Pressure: **985** hPa
